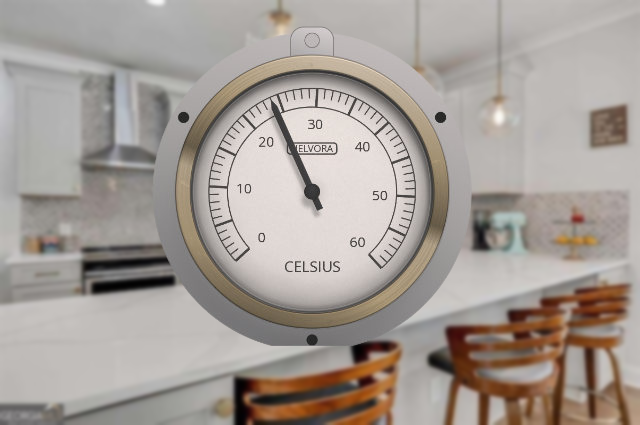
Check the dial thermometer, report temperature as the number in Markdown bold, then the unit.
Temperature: **24** °C
